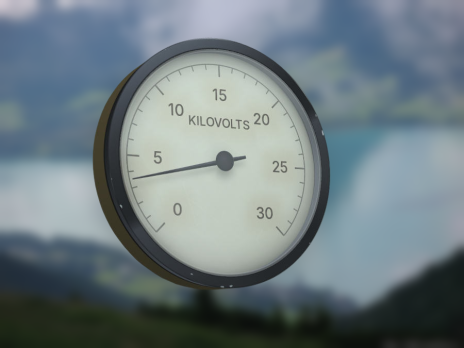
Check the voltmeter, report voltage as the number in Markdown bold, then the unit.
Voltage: **3.5** kV
